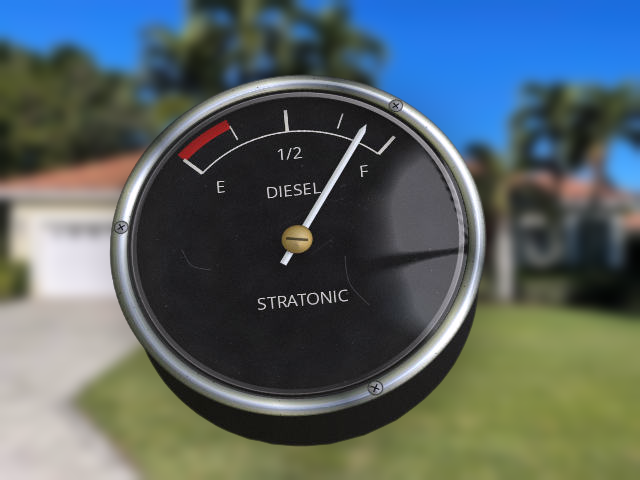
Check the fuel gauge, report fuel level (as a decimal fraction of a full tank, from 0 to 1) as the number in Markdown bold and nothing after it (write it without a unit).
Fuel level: **0.875**
